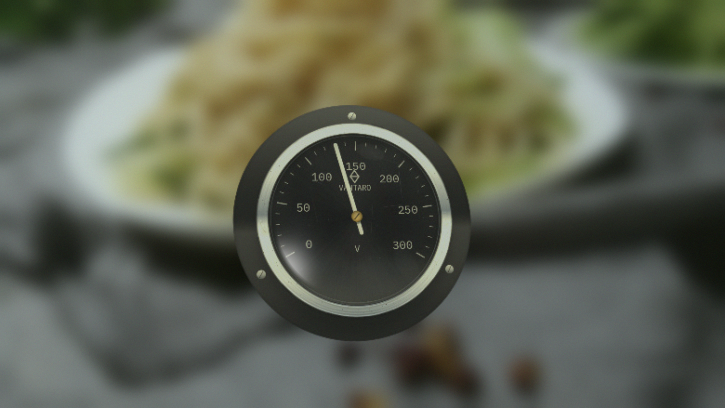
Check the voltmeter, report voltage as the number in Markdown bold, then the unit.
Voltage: **130** V
